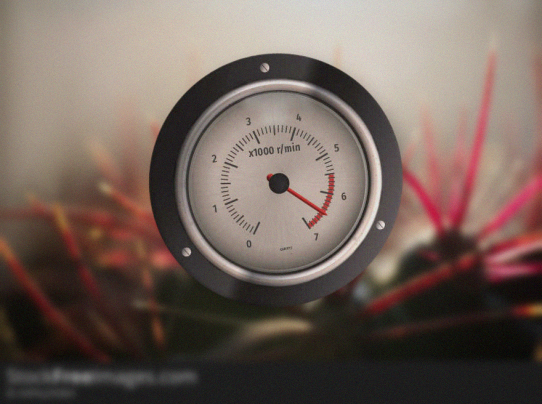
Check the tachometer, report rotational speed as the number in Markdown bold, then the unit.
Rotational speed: **6500** rpm
